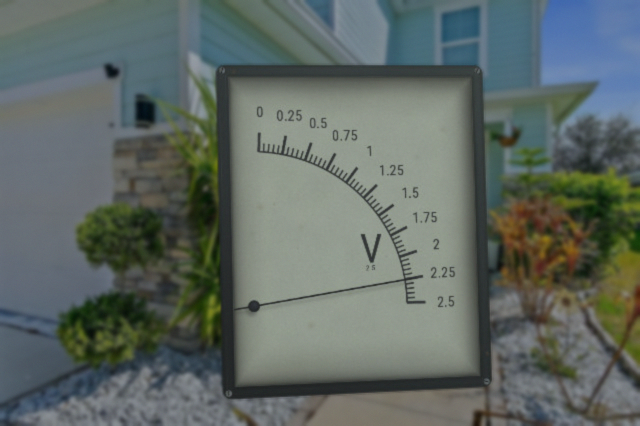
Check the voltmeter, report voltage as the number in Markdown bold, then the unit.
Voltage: **2.25** V
